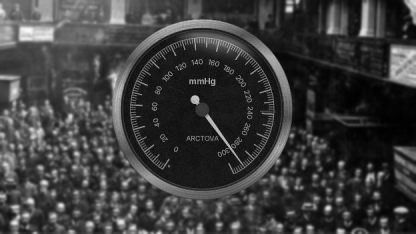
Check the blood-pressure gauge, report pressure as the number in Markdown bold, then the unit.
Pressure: **290** mmHg
